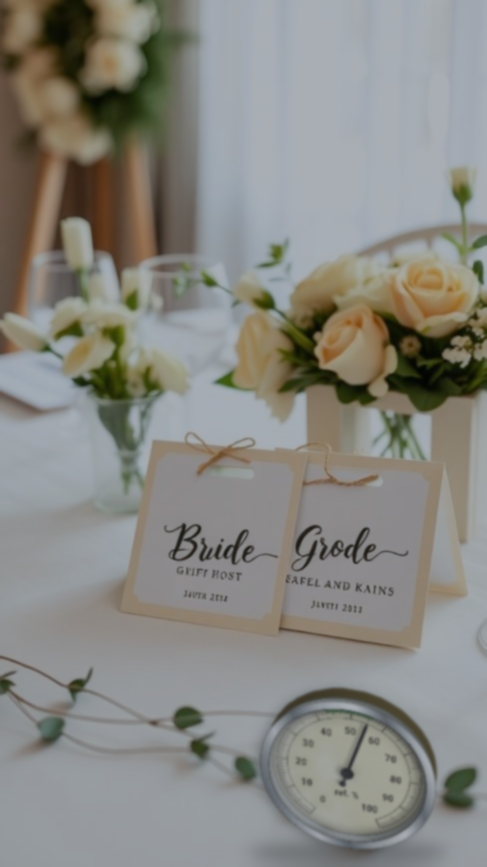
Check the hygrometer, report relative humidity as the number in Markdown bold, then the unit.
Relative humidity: **55** %
